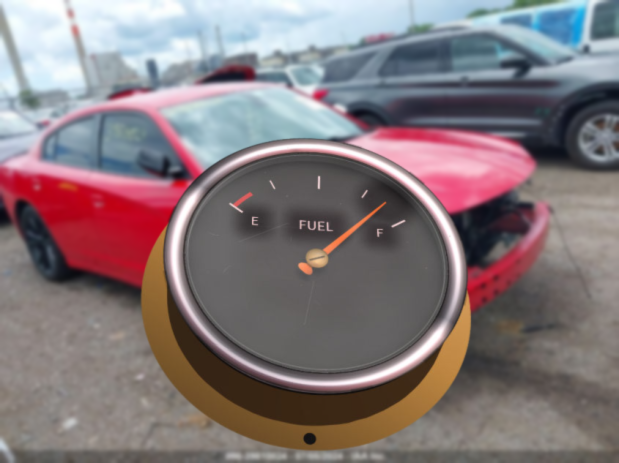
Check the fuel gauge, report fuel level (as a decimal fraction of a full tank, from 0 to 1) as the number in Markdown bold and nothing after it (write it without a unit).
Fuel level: **0.875**
